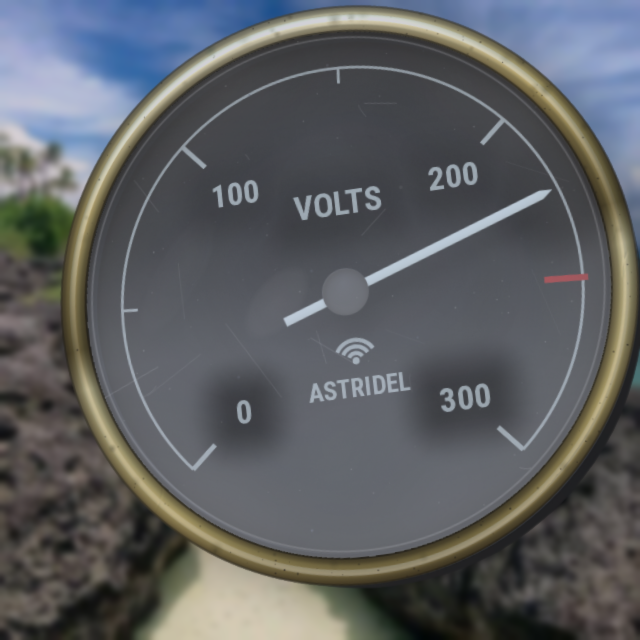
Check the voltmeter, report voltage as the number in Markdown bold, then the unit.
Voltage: **225** V
